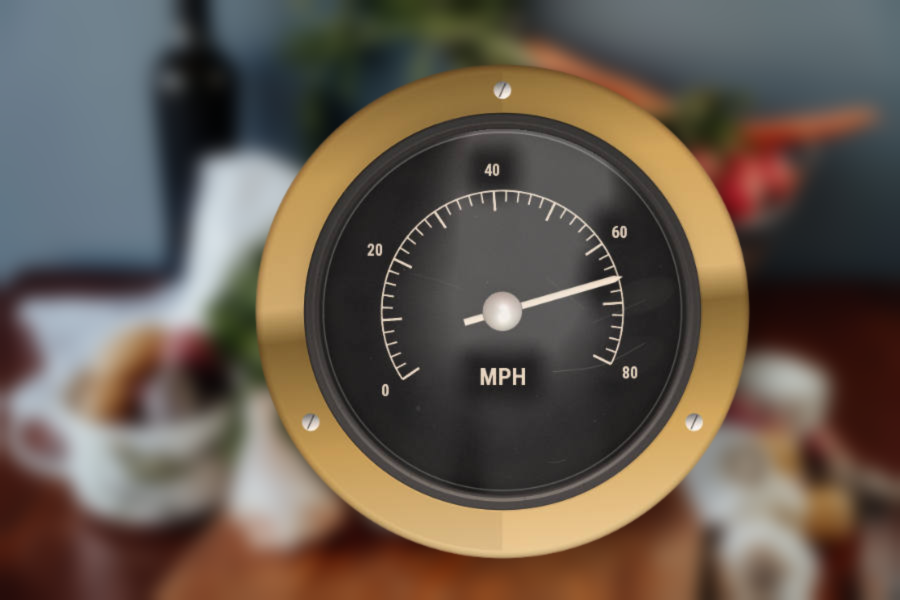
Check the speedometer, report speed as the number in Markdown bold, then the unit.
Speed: **66** mph
